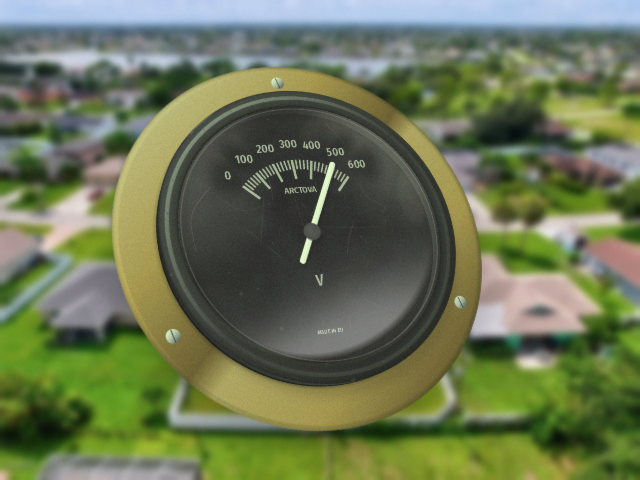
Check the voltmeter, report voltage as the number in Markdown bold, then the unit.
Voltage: **500** V
